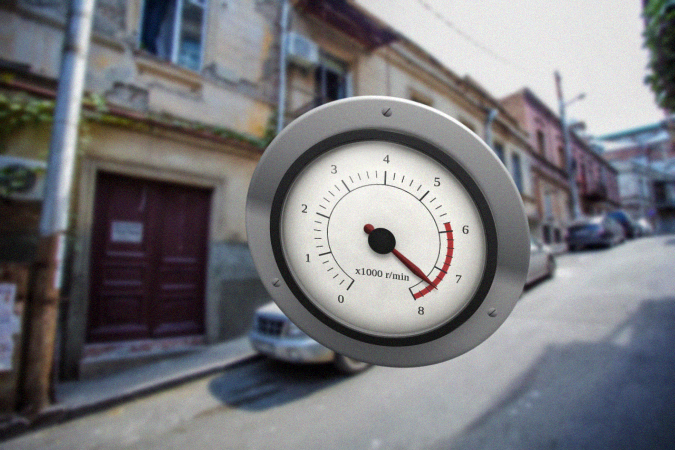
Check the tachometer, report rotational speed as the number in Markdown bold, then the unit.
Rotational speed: **7400** rpm
